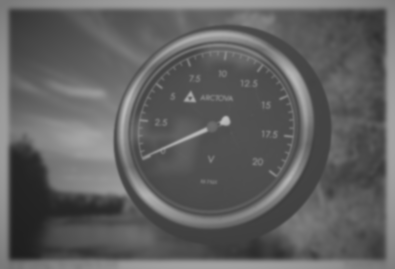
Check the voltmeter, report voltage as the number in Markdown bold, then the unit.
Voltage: **0** V
